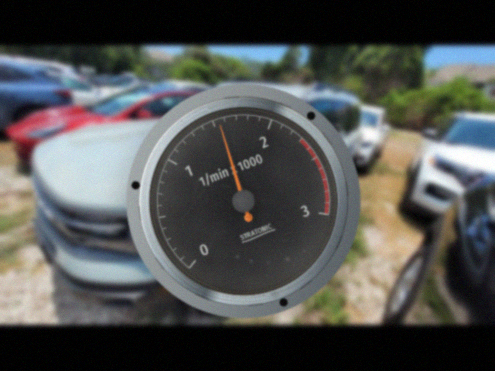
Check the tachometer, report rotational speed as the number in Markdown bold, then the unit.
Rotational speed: **1550** rpm
